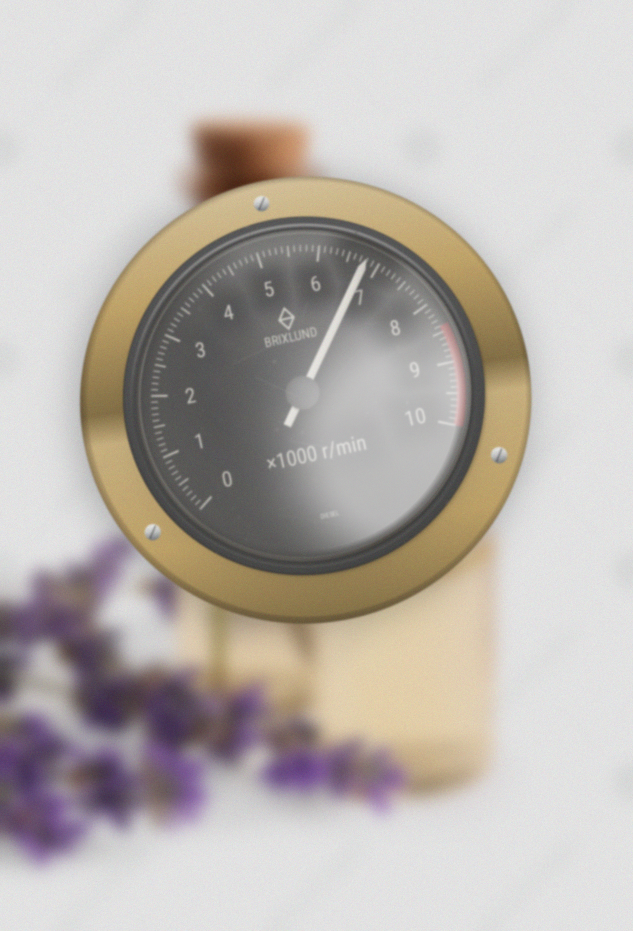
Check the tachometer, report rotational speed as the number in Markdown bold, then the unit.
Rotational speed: **6800** rpm
